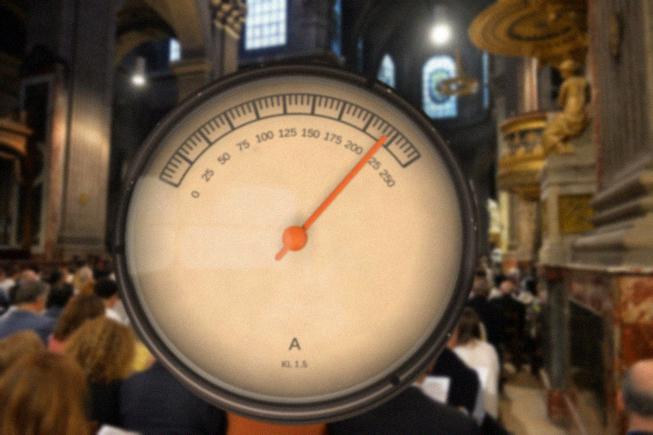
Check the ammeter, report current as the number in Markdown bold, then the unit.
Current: **220** A
